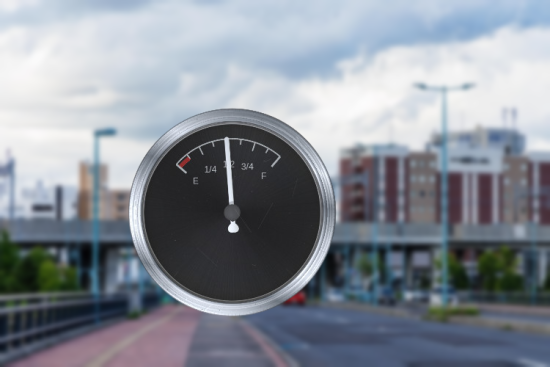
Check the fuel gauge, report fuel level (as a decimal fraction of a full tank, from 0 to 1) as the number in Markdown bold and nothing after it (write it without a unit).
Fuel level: **0.5**
